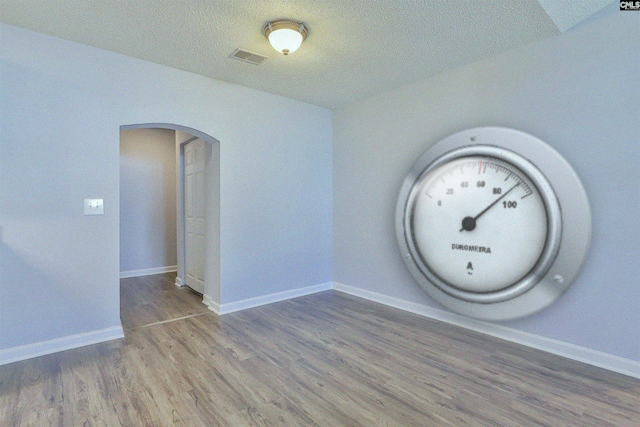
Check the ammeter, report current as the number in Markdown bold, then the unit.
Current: **90** A
